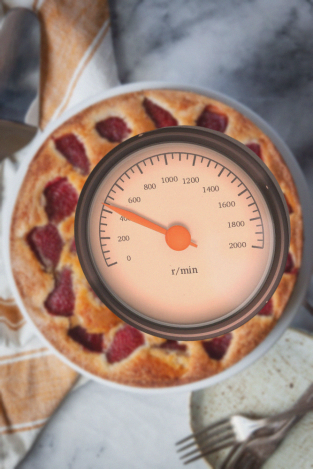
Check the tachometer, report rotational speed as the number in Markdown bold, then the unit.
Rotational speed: **450** rpm
